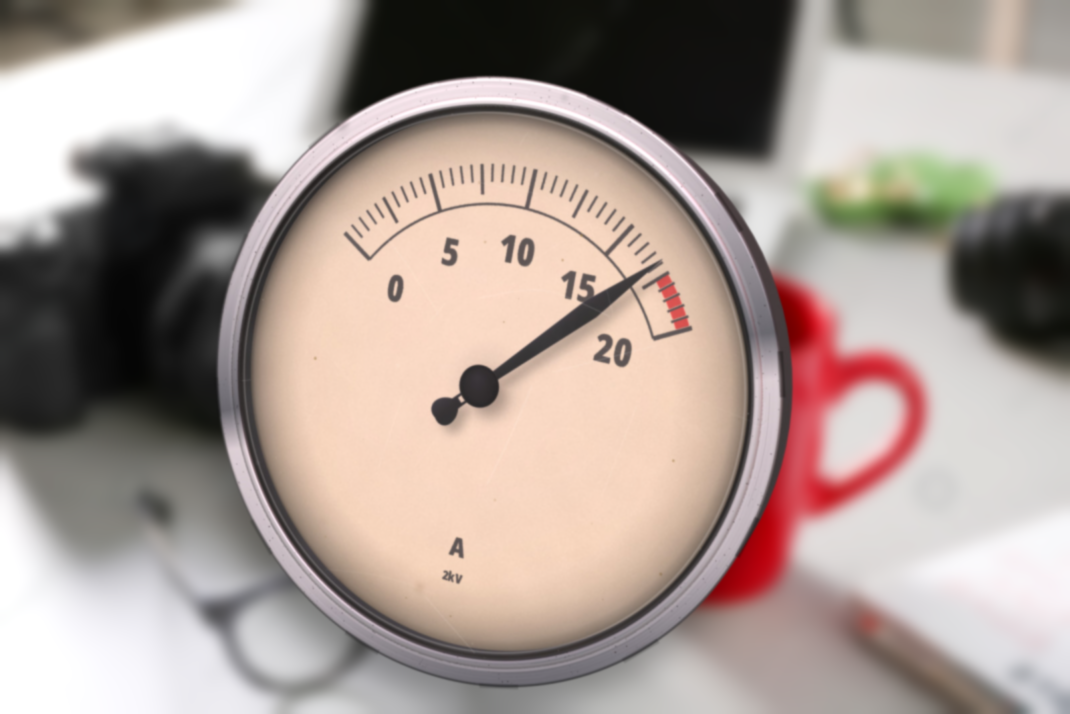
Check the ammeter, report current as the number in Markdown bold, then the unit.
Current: **17** A
